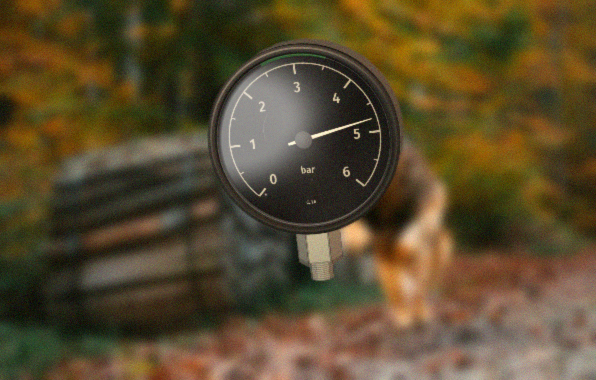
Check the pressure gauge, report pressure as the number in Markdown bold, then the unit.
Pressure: **4.75** bar
